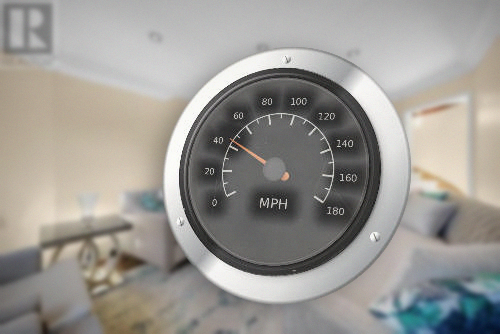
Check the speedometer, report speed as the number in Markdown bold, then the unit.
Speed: **45** mph
